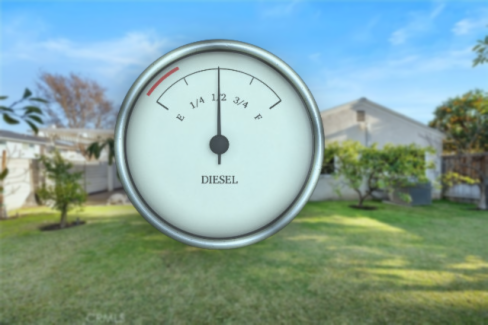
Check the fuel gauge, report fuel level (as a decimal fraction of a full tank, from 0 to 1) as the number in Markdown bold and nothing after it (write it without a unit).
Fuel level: **0.5**
